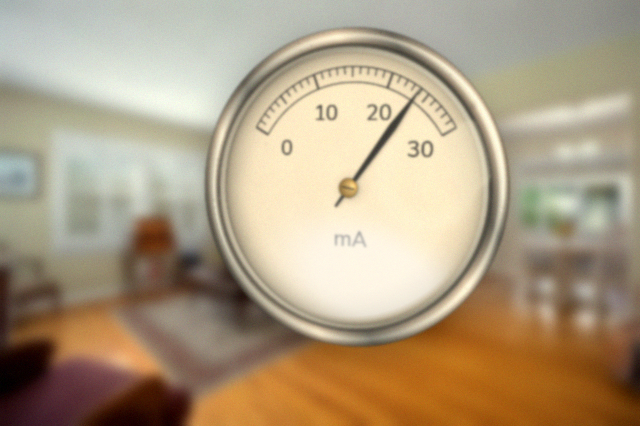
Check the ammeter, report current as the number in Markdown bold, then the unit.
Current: **24** mA
